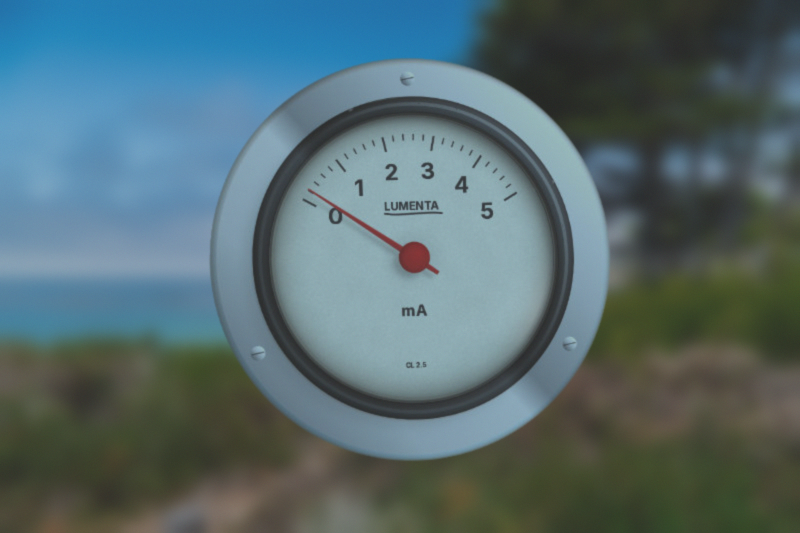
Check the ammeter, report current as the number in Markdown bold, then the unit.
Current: **0.2** mA
